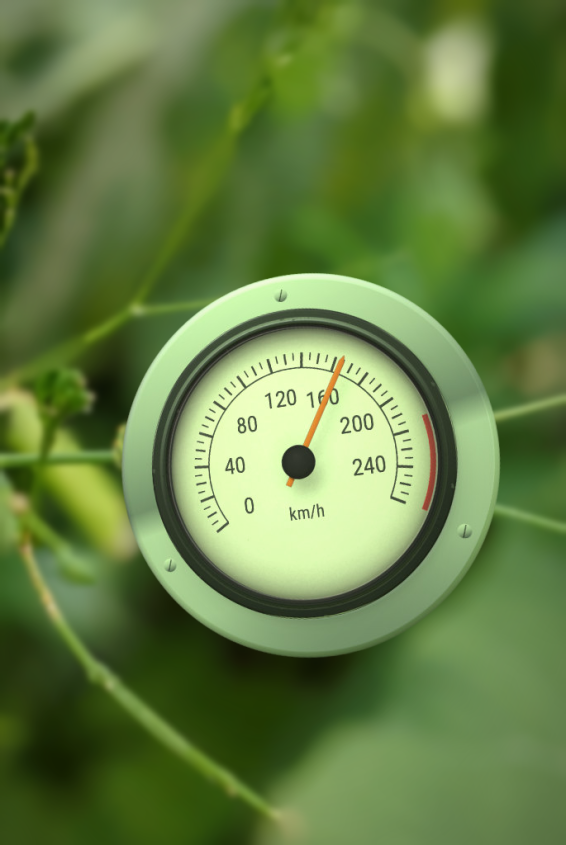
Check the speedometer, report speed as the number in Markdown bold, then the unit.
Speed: **165** km/h
